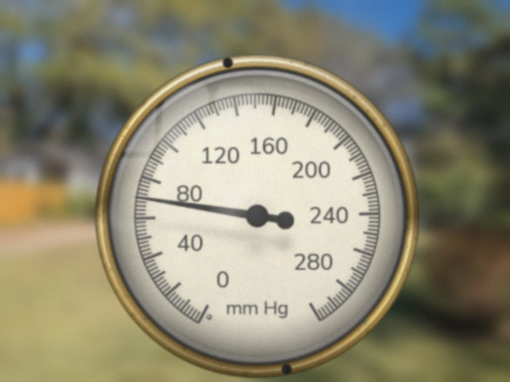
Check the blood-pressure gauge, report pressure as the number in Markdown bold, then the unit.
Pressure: **70** mmHg
